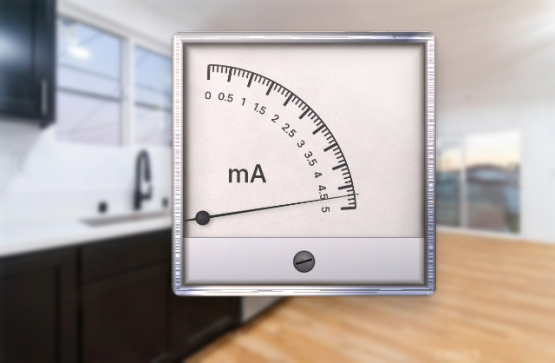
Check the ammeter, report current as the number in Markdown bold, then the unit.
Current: **4.7** mA
